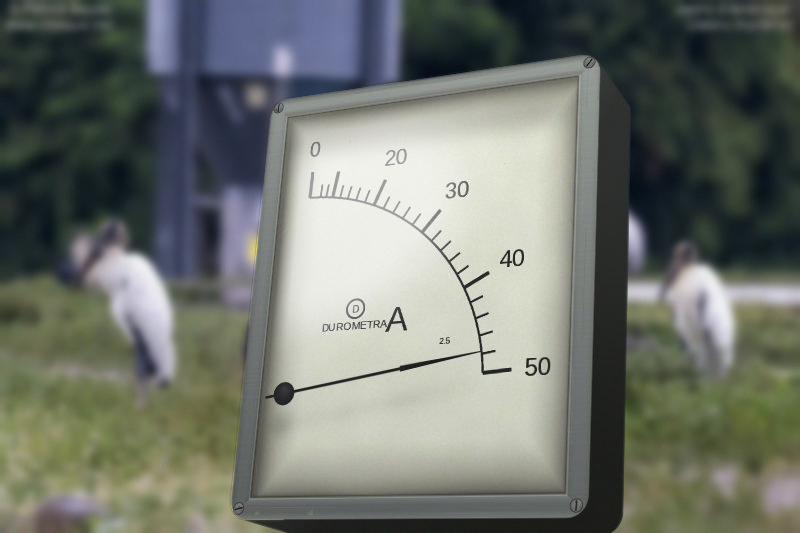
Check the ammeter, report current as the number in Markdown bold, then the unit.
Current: **48** A
